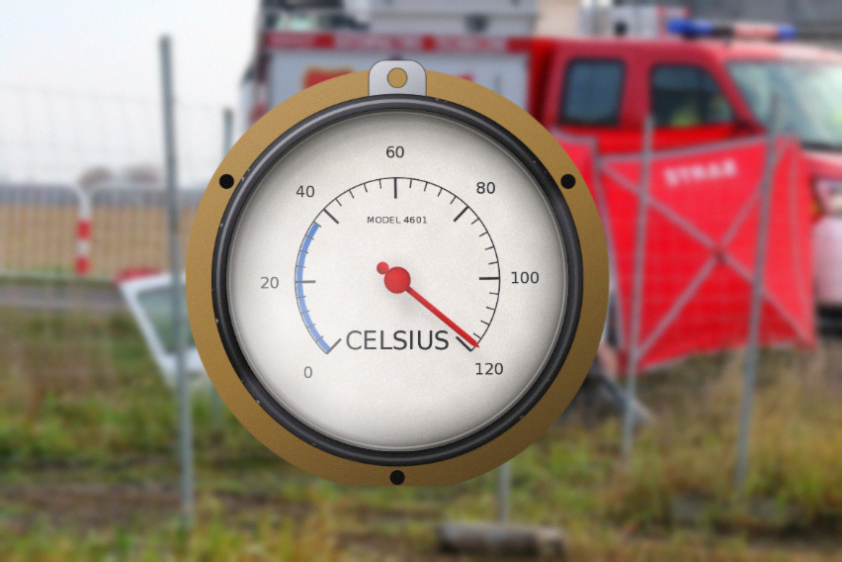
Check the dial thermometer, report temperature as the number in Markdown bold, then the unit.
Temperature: **118** °C
